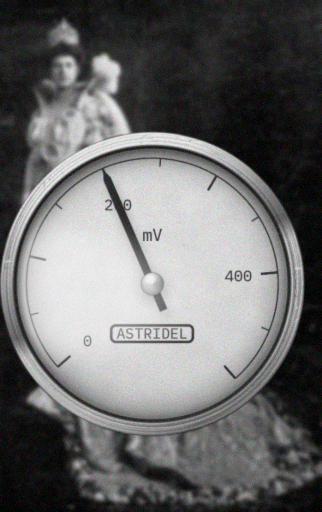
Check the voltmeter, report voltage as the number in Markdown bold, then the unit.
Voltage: **200** mV
